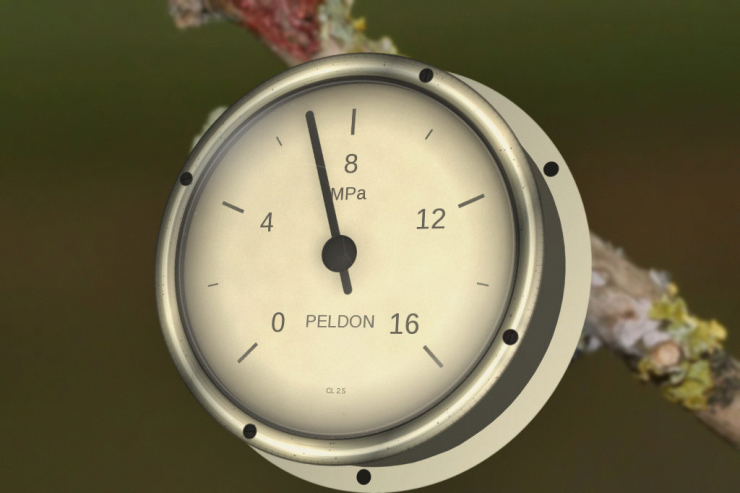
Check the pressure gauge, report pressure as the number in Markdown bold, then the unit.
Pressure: **7** MPa
